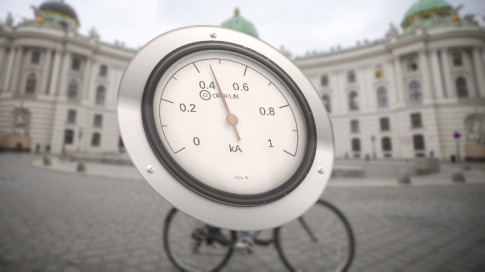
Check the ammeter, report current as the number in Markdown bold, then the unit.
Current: **0.45** kA
